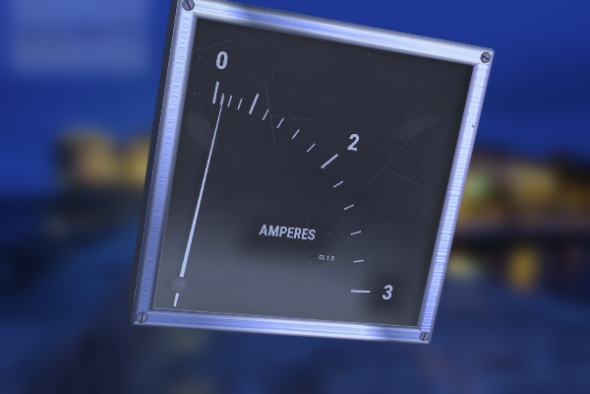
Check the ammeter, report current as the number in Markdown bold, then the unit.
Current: **0.4** A
